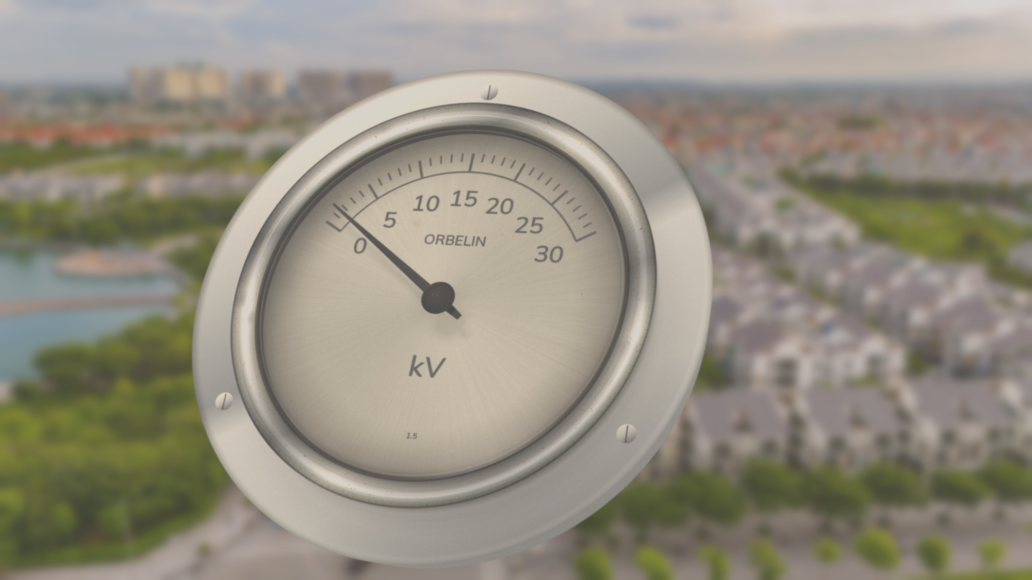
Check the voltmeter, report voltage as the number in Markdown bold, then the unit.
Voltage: **1.5** kV
